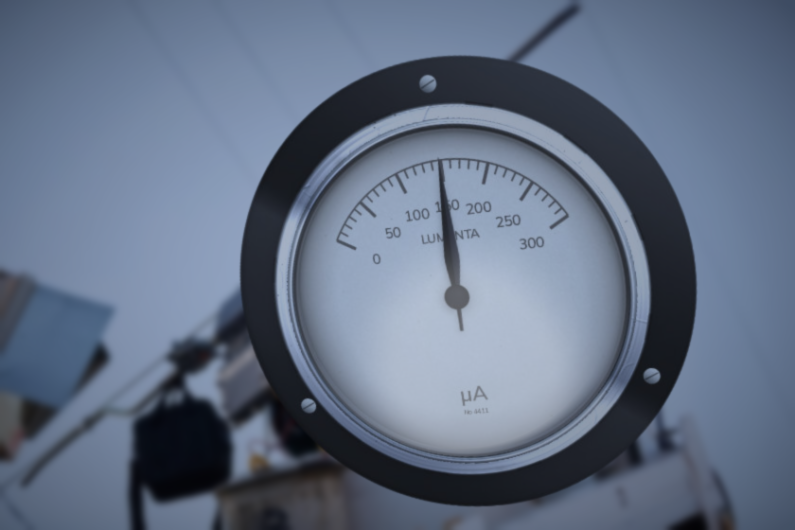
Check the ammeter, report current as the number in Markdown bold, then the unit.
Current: **150** µA
